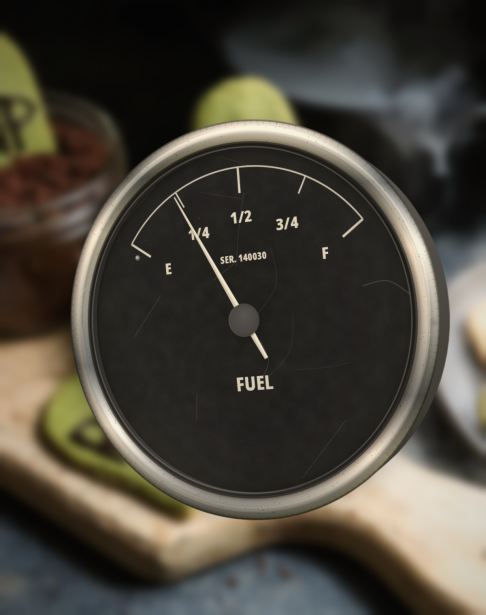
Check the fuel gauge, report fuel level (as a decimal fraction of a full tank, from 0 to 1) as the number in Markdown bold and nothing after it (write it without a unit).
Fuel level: **0.25**
